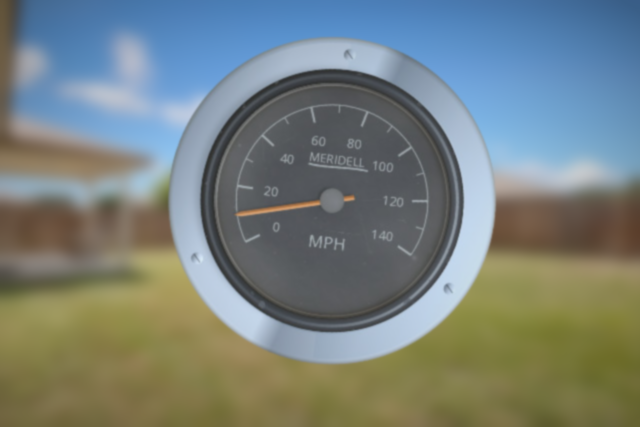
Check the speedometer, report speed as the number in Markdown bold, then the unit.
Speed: **10** mph
